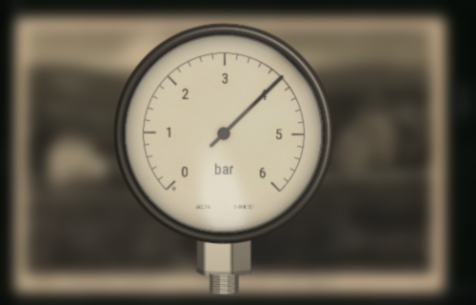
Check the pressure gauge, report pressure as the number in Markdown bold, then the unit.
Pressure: **4** bar
